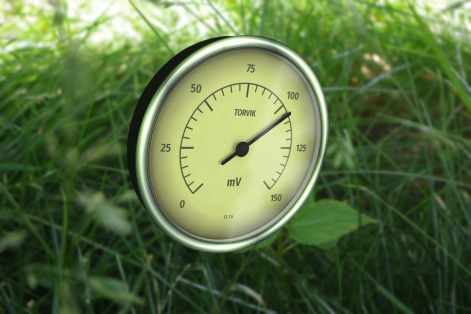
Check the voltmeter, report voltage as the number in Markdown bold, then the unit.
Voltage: **105** mV
